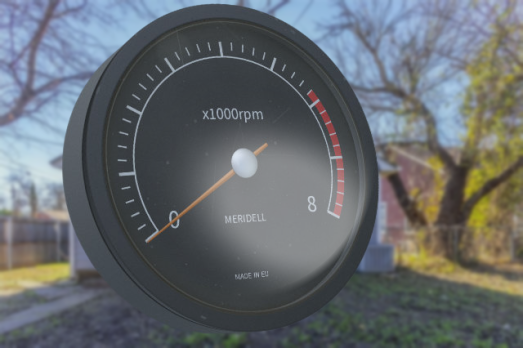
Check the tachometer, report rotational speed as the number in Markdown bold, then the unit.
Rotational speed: **0** rpm
